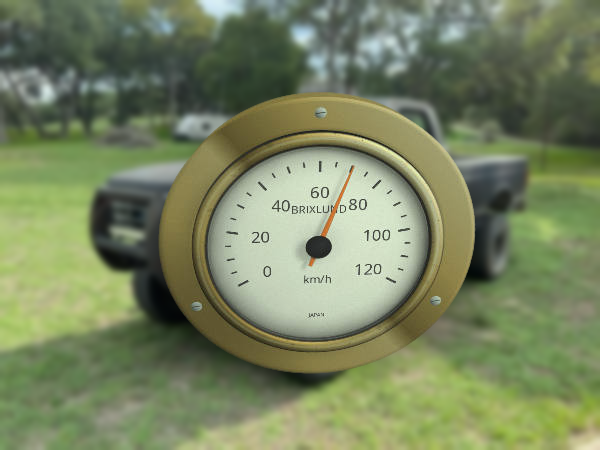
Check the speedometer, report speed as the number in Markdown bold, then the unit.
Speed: **70** km/h
